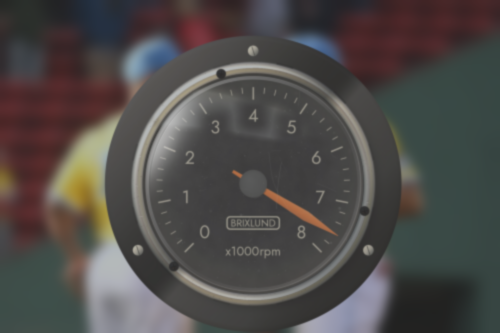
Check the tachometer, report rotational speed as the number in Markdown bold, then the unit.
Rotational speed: **7600** rpm
